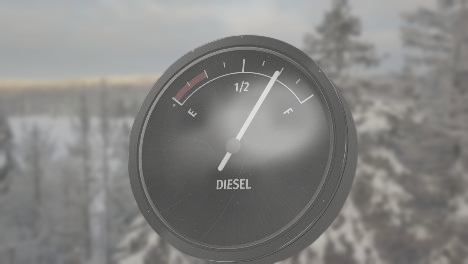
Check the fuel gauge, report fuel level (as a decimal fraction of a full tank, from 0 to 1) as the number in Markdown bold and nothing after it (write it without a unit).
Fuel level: **0.75**
